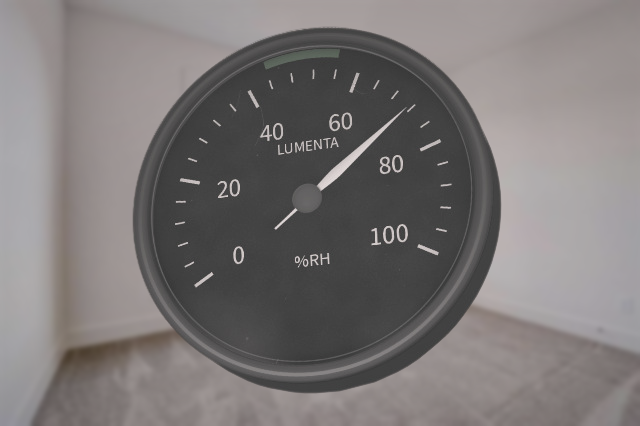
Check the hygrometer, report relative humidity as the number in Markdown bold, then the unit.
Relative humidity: **72** %
